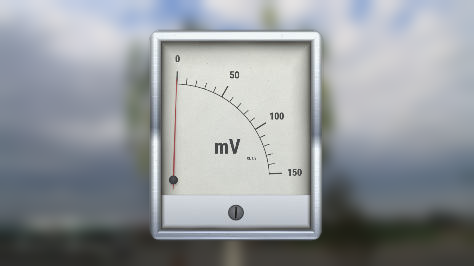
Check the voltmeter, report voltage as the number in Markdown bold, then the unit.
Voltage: **0** mV
